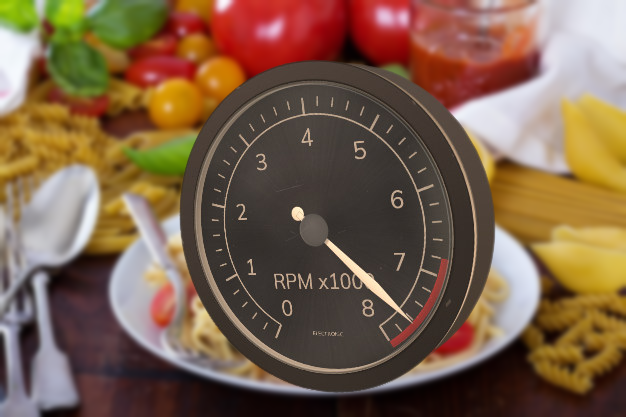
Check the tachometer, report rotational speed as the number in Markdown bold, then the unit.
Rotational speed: **7600** rpm
